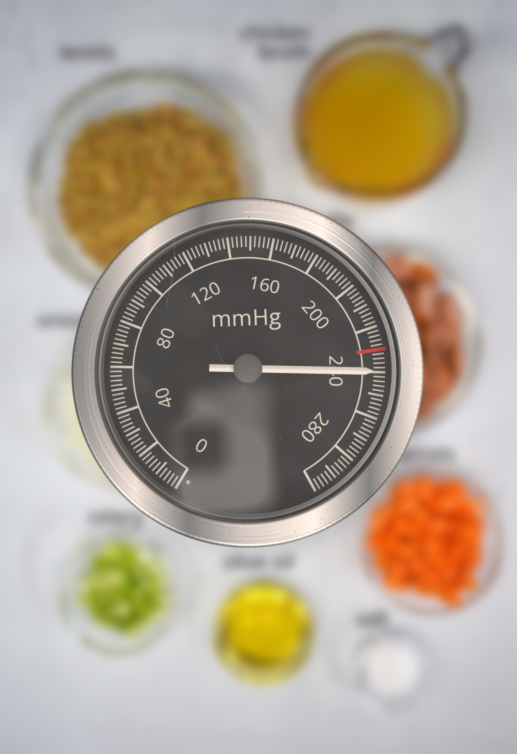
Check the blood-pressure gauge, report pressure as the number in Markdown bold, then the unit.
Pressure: **240** mmHg
